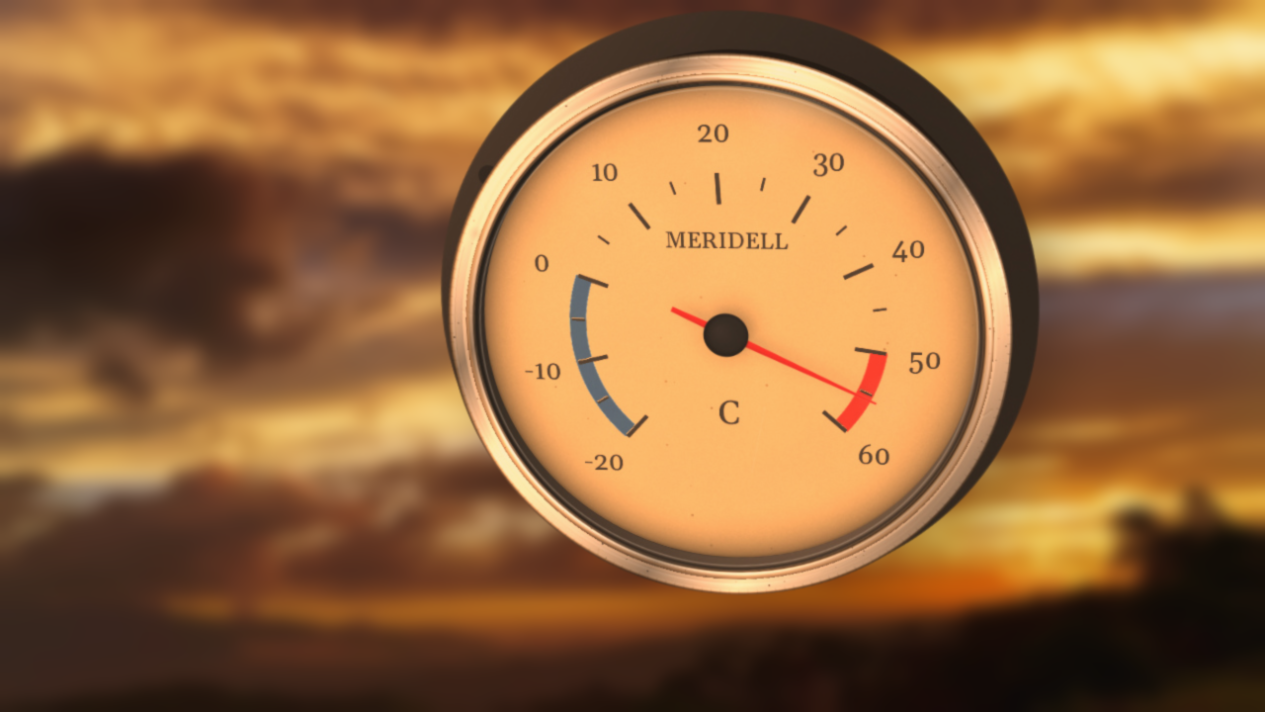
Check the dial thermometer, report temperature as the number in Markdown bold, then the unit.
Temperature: **55** °C
